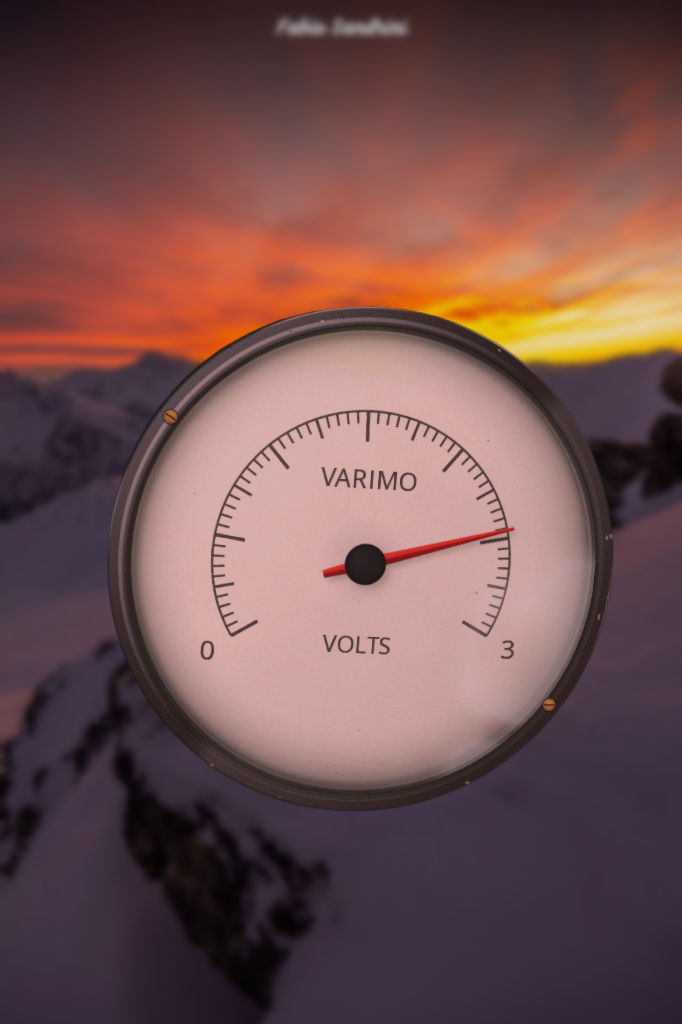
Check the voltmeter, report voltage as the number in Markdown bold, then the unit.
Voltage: **2.45** V
